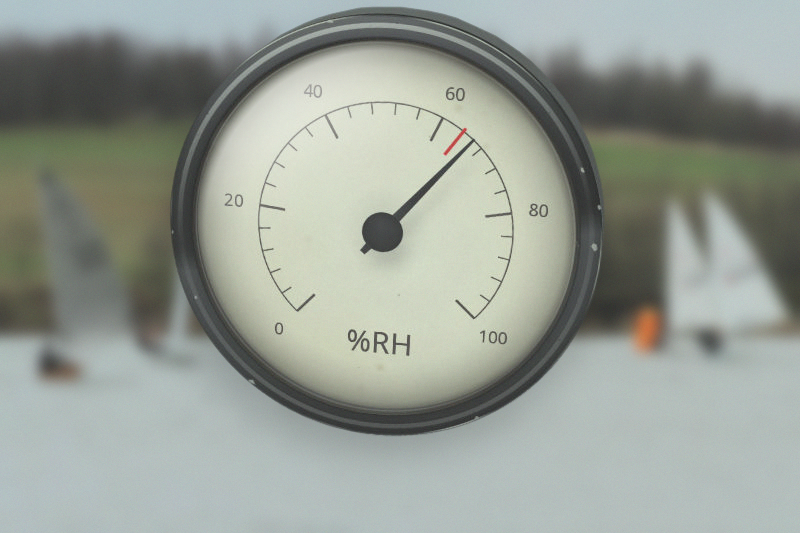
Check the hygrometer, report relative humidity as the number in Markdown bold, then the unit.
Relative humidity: **66** %
